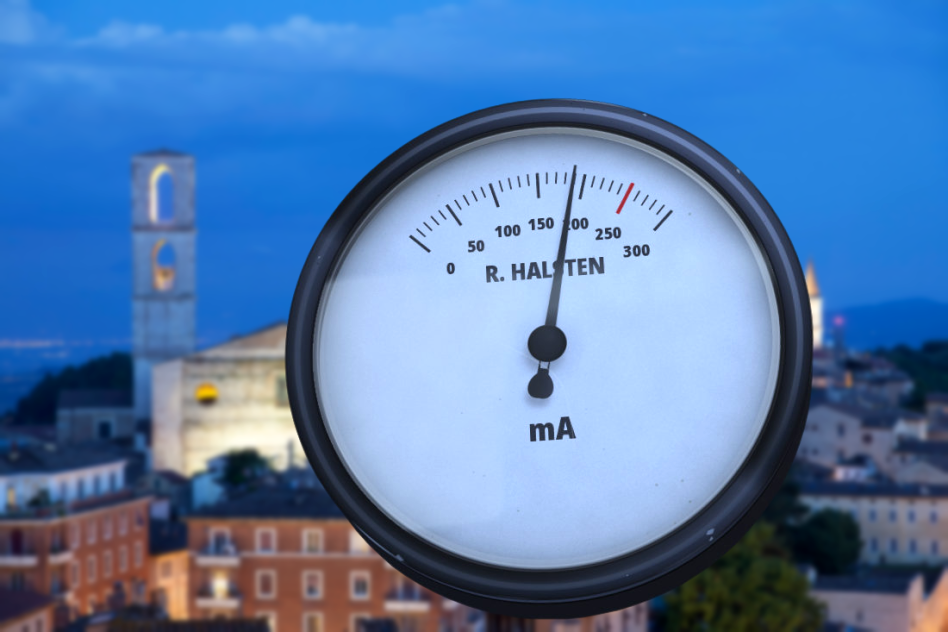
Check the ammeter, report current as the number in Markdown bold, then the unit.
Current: **190** mA
